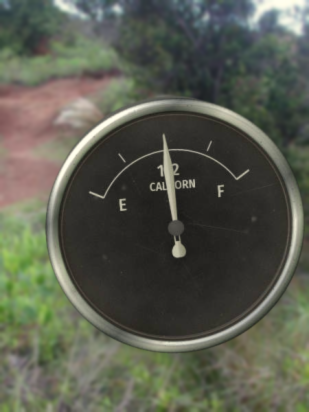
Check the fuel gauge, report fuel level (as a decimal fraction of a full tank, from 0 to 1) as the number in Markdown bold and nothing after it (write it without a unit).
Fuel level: **0.5**
